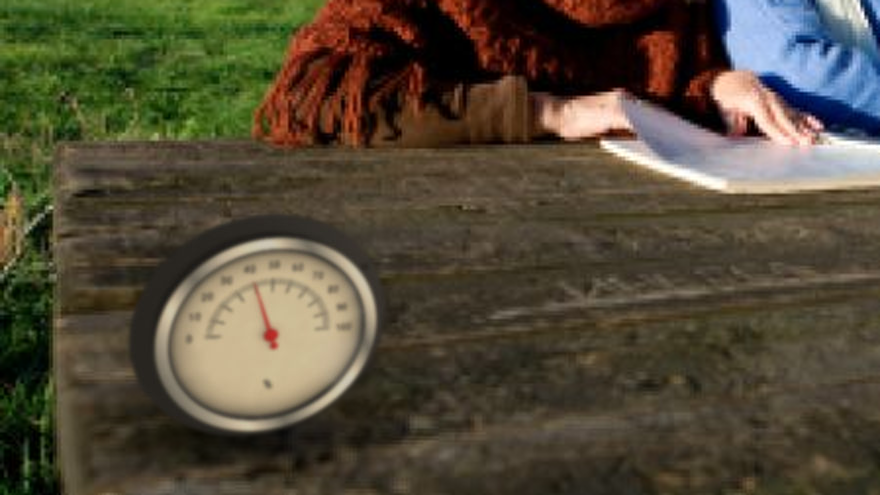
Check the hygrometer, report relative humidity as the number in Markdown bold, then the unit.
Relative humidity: **40** %
